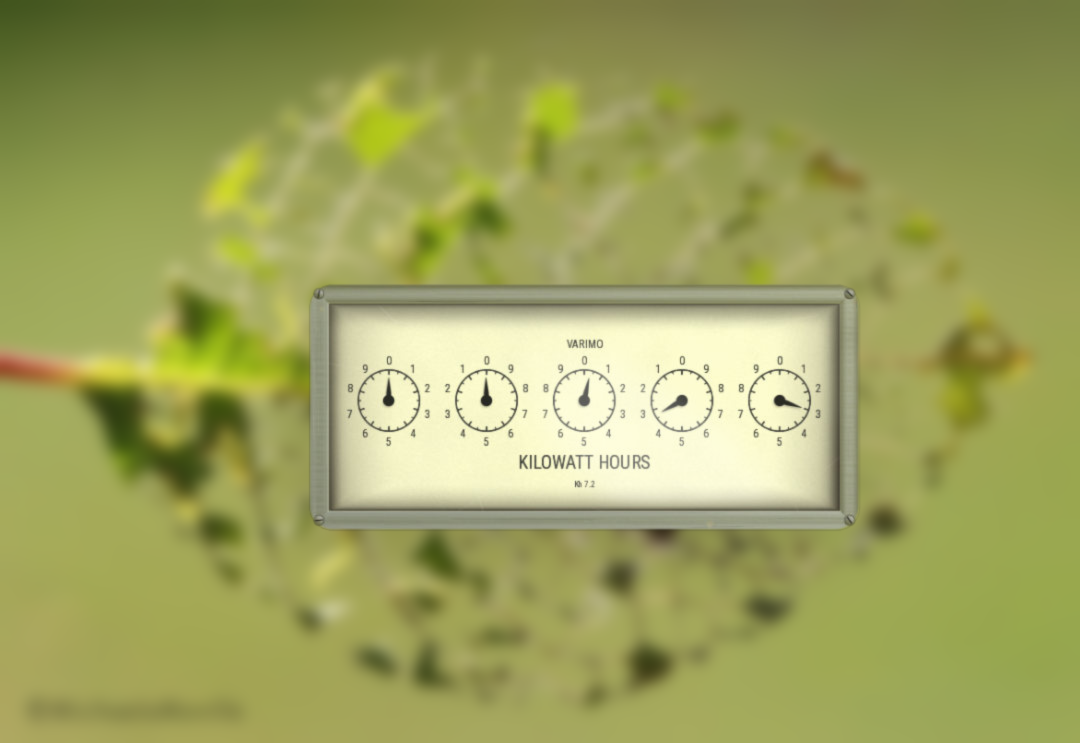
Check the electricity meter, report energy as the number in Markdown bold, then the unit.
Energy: **33** kWh
